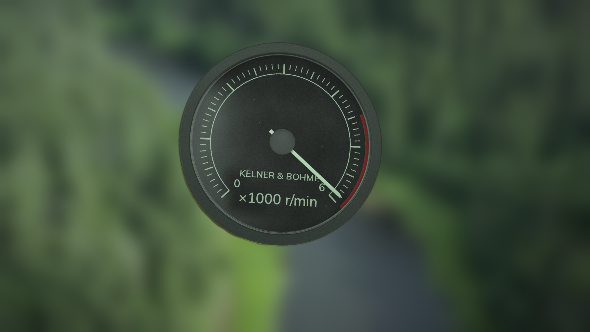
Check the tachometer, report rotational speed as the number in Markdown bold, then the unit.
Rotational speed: **5900** rpm
